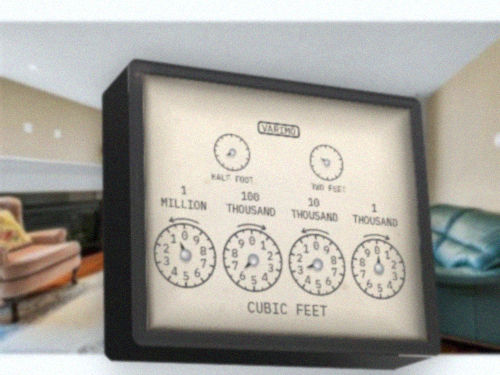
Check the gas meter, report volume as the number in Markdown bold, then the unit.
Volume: **63000** ft³
